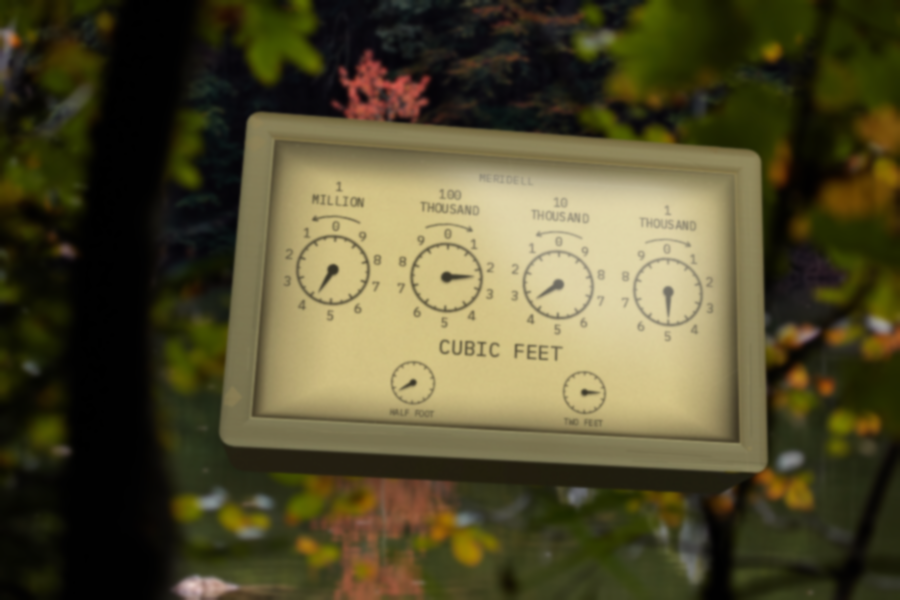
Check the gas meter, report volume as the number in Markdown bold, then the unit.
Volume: **423500** ft³
